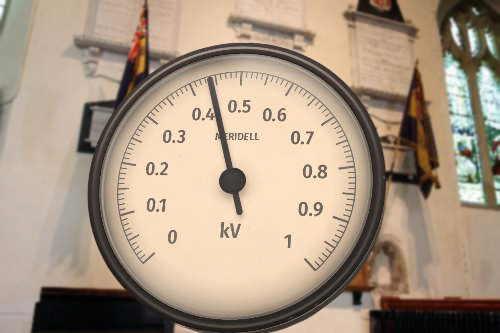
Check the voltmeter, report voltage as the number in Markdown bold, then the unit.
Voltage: **0.44** kV
